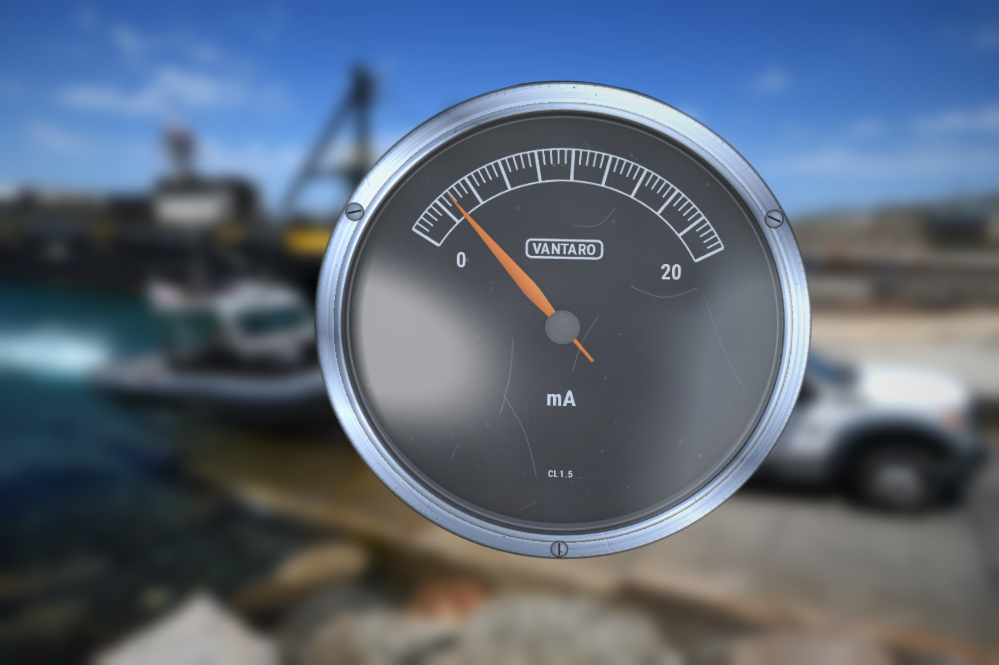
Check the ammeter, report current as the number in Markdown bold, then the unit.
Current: **2.8** mA
